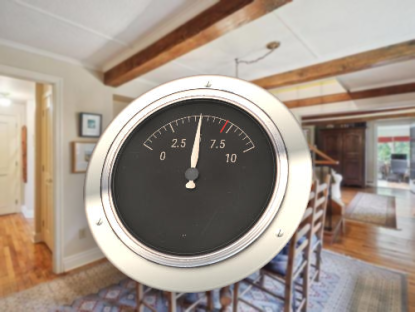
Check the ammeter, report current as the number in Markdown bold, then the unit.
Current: **5** A
